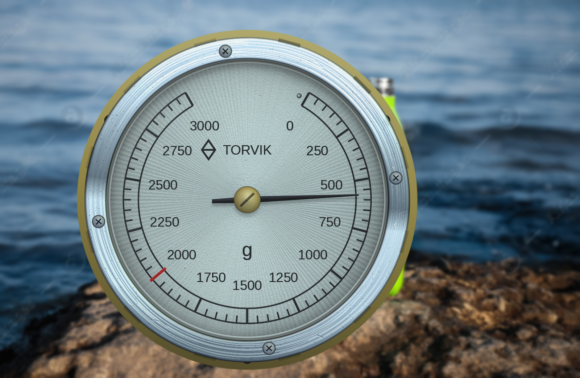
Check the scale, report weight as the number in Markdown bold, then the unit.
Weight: **575** g
